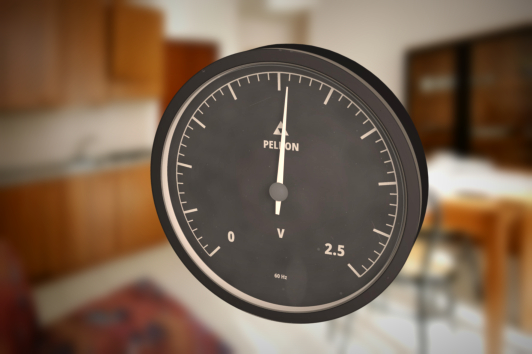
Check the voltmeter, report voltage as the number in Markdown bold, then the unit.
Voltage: **1.3** V
